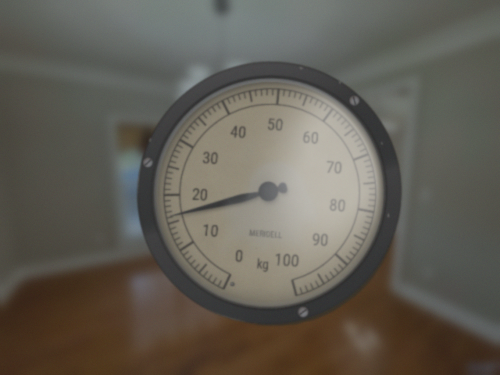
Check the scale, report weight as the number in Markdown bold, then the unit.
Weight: **16** kg
